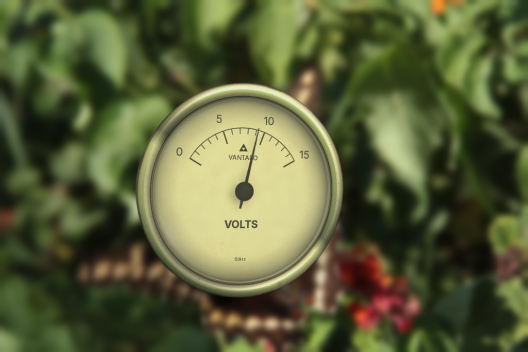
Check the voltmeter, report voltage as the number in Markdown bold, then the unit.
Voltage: **9** V
